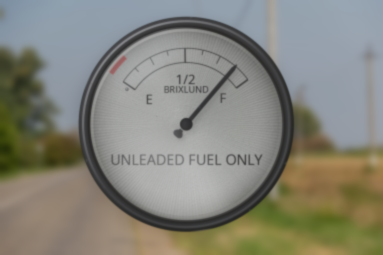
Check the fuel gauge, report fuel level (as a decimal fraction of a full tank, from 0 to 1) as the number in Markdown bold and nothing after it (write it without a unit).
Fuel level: **0.875**
